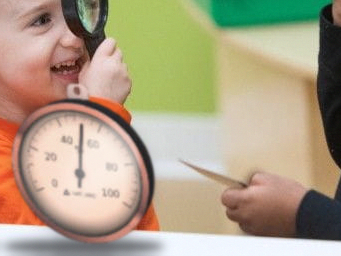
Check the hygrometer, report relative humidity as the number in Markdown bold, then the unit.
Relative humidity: **52** %
